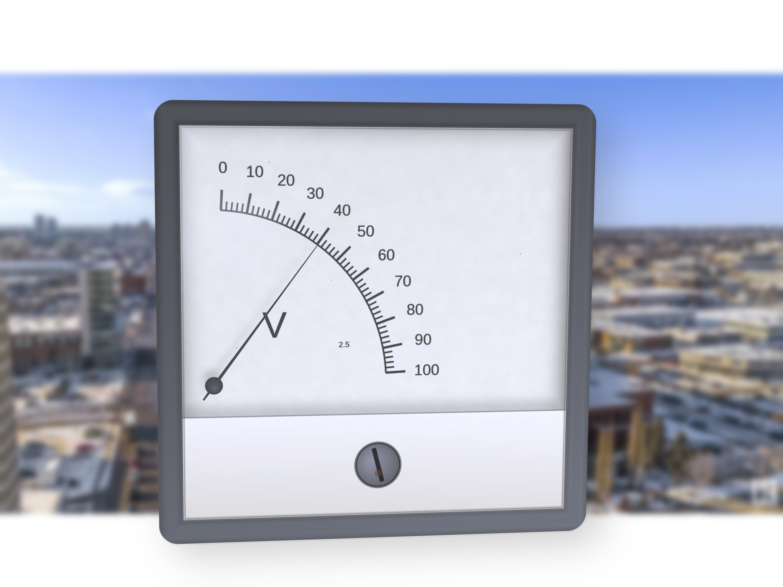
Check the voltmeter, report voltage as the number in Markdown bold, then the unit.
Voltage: **40** V
